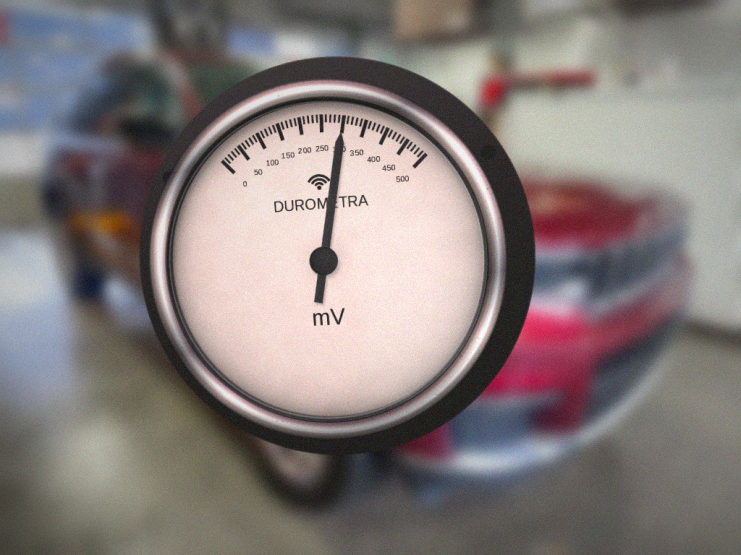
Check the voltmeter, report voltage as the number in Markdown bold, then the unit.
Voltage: **300** mV
